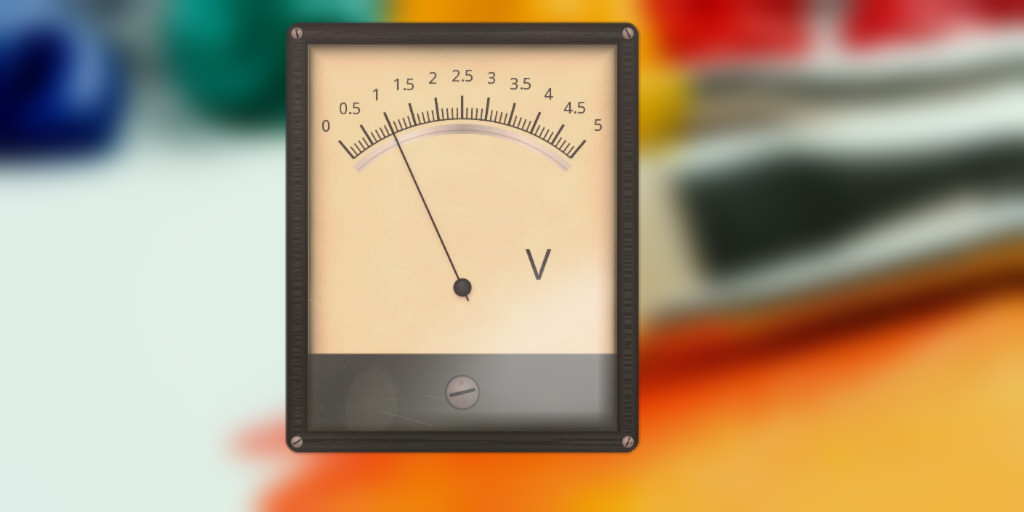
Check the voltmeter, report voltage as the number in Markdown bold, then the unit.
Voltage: **1** V
